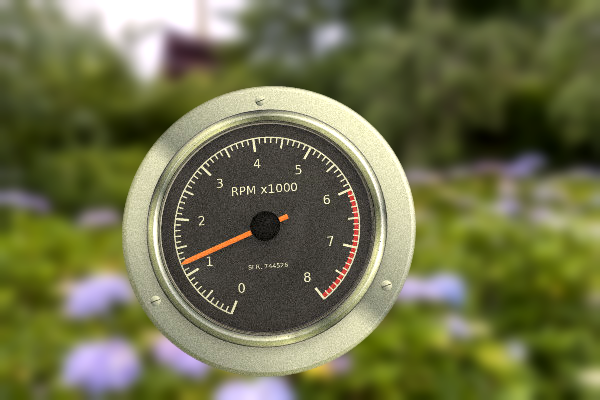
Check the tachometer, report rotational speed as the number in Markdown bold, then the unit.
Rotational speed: **1200** rpm
